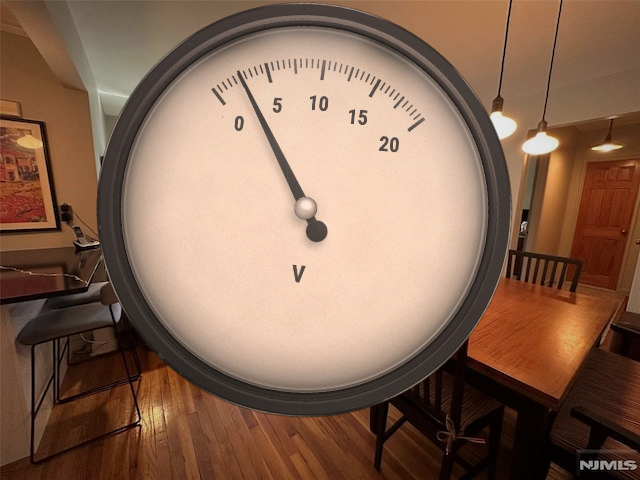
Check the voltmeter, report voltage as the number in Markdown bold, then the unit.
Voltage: **2.5** V
